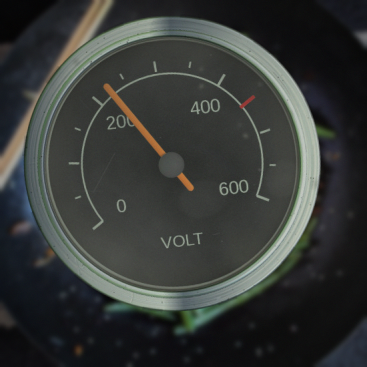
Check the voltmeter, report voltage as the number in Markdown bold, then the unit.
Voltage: **225** V
